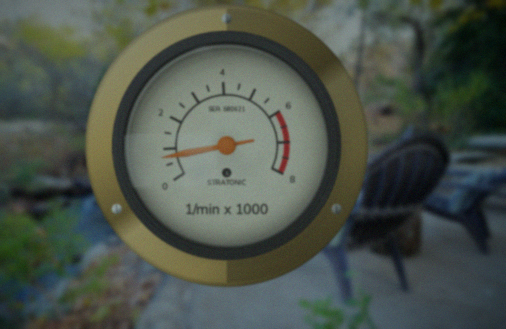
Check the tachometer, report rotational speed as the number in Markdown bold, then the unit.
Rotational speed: **750** rpm
